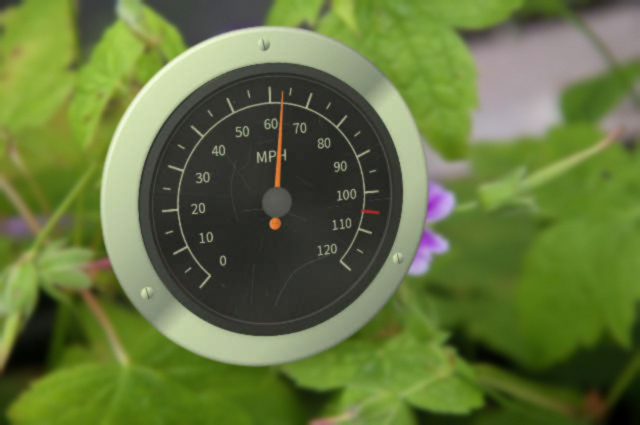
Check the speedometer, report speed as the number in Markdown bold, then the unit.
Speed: **62.5** mph
